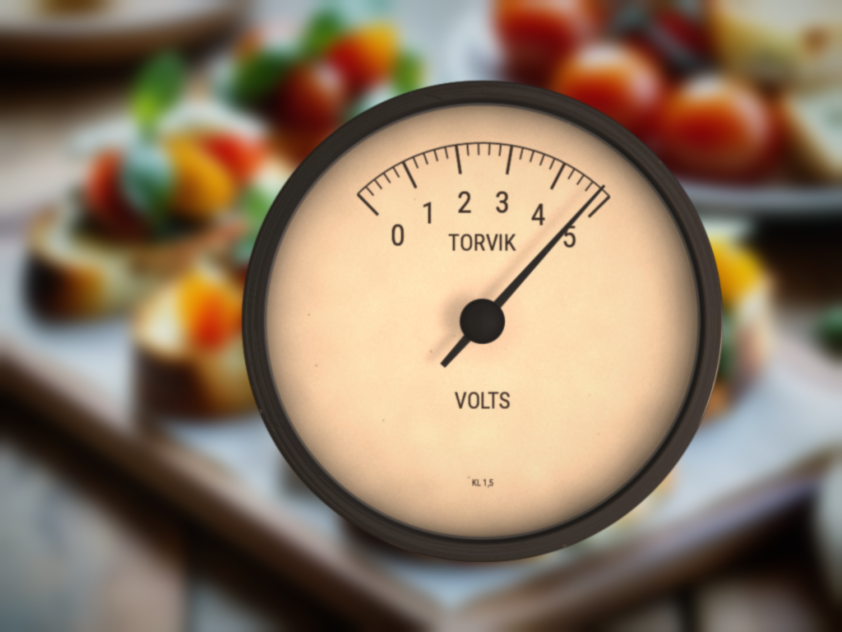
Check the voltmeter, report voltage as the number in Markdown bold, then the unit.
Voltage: **4.8** V
